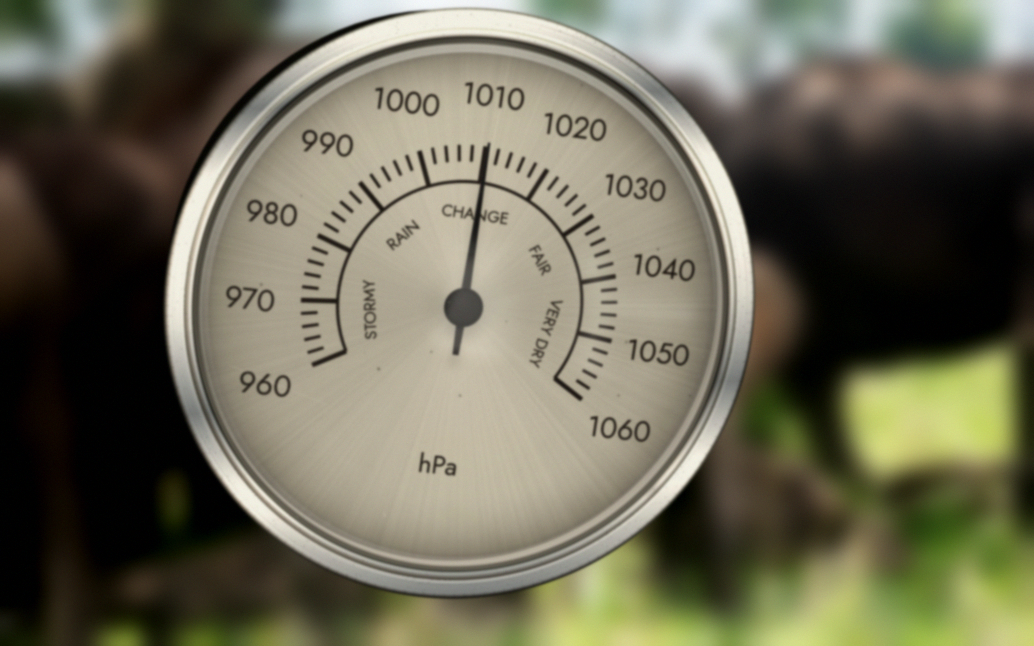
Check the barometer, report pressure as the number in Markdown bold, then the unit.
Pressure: **1010** hPa
